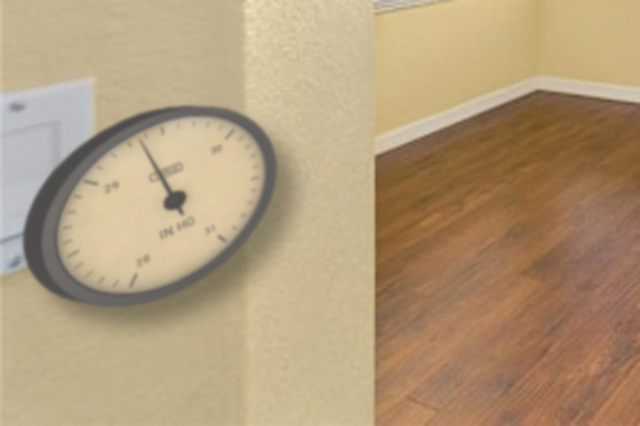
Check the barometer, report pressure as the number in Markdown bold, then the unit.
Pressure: **29.35** inHg
